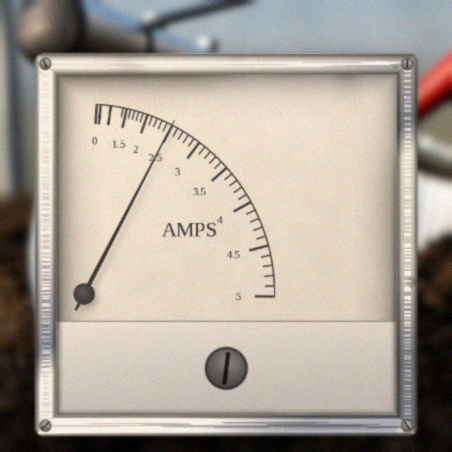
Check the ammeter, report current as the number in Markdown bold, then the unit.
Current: **2.5** A
